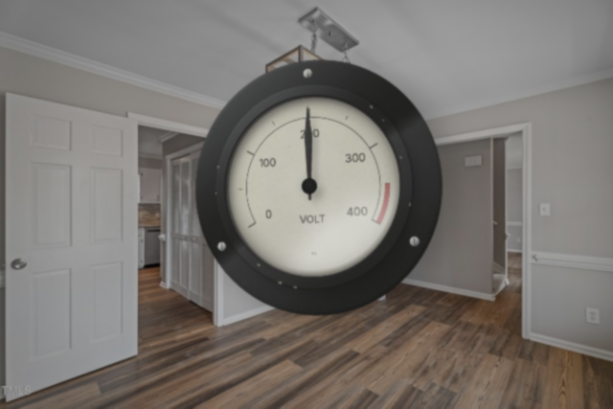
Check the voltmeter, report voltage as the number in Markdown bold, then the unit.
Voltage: **200** V
